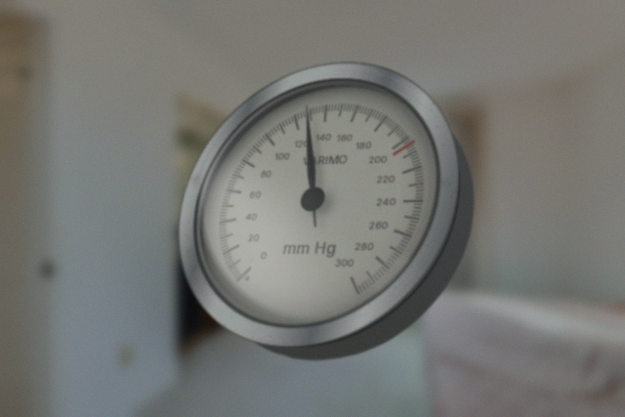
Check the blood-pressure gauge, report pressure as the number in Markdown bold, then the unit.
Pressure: **130** mmHg
